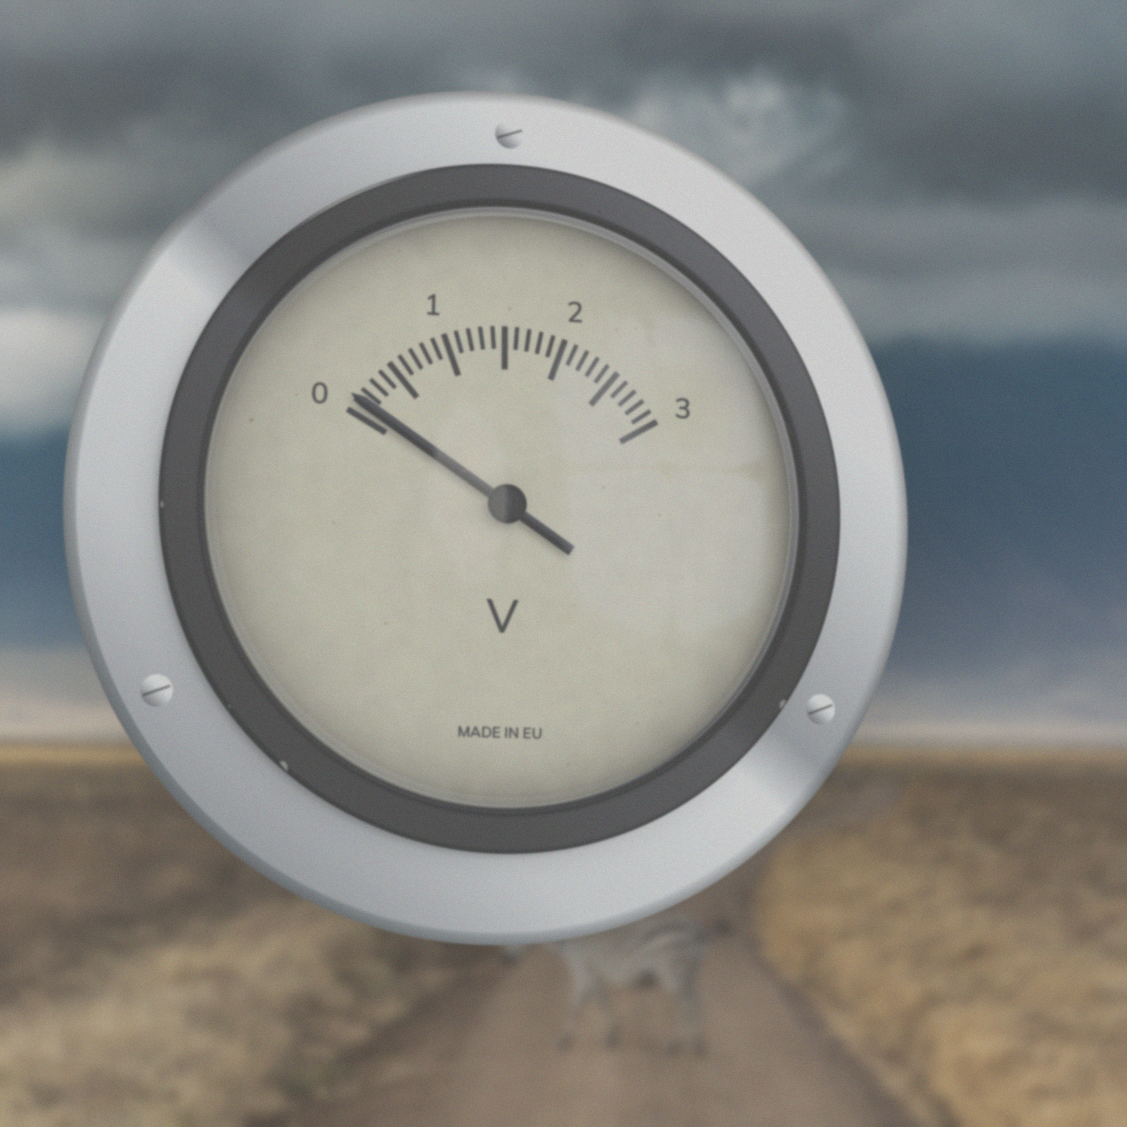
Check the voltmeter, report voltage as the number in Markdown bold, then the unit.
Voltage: **0.1** V
